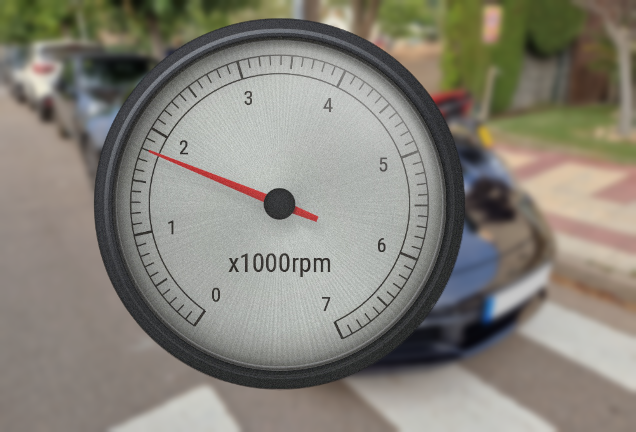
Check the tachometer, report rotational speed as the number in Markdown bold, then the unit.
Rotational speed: **1800** rpm
